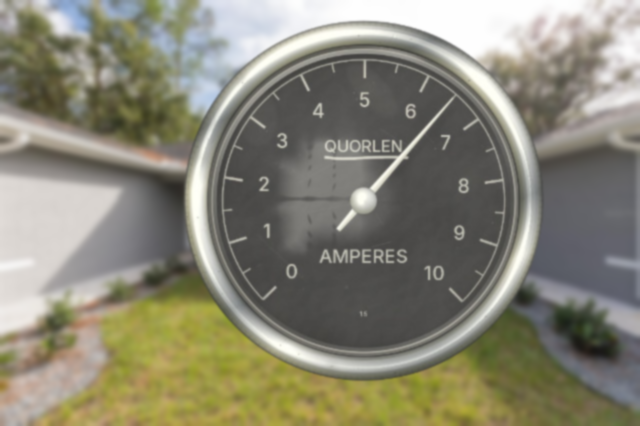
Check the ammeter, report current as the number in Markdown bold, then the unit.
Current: **6.5** A
